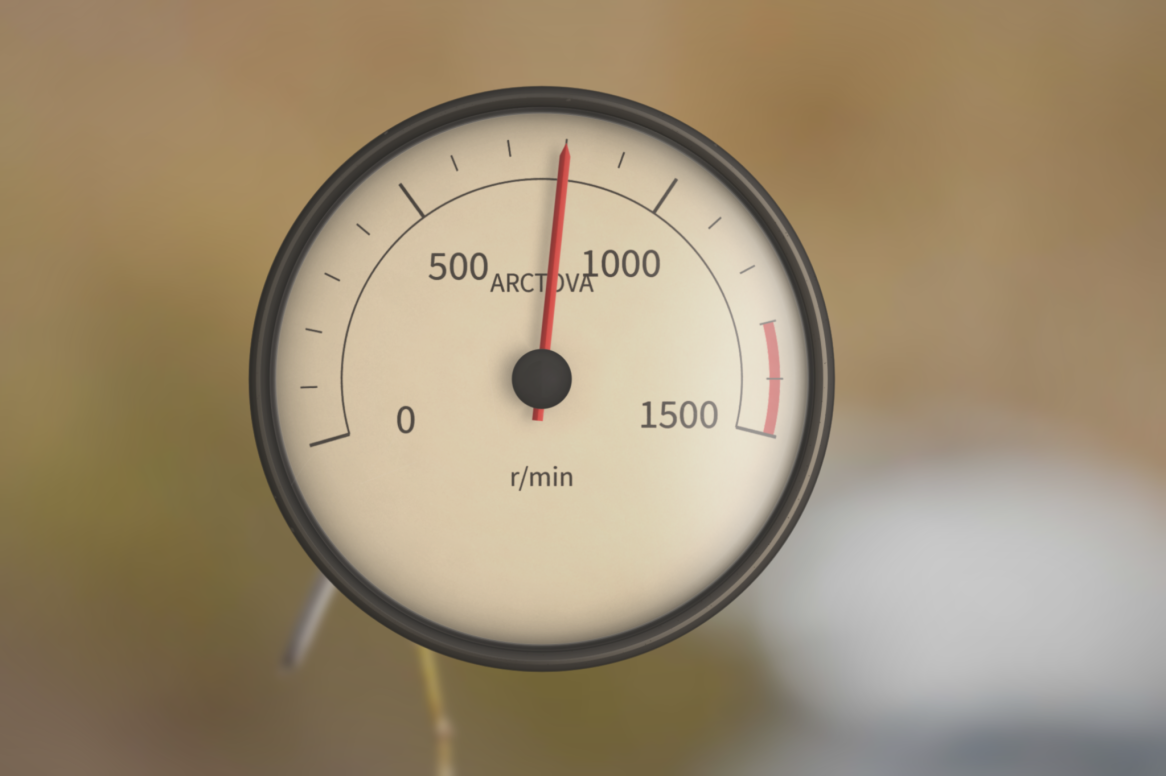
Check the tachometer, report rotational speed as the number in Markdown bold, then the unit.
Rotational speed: **800** rpm
